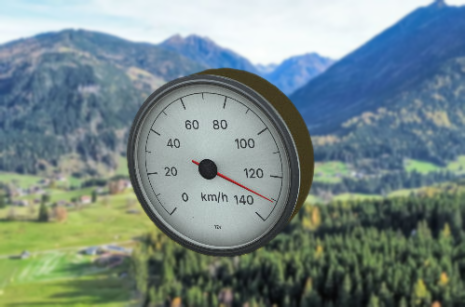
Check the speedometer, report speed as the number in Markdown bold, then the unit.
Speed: **130** km/h
